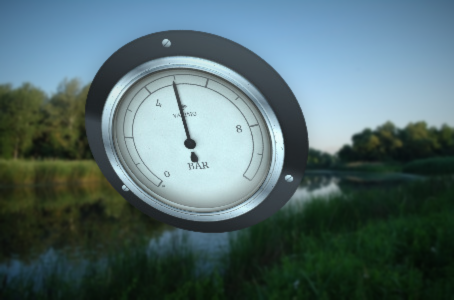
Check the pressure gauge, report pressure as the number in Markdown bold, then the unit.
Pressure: **5** bar
